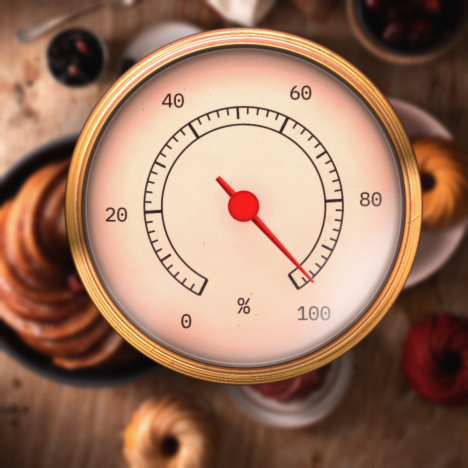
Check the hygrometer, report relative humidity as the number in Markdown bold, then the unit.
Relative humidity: **97** %
